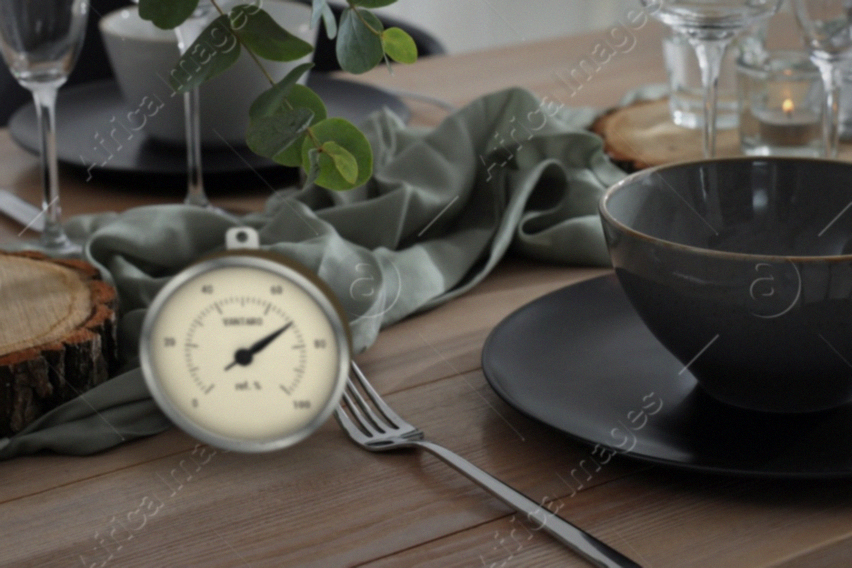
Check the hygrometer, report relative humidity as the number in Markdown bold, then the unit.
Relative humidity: **70** %
